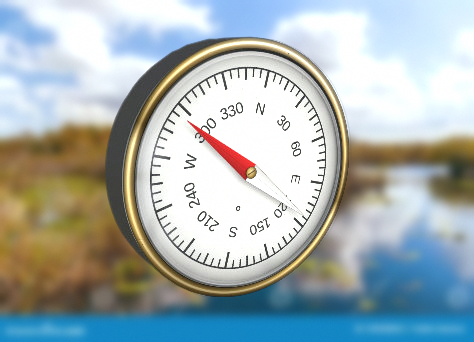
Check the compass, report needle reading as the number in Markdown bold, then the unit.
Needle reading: **295** °
